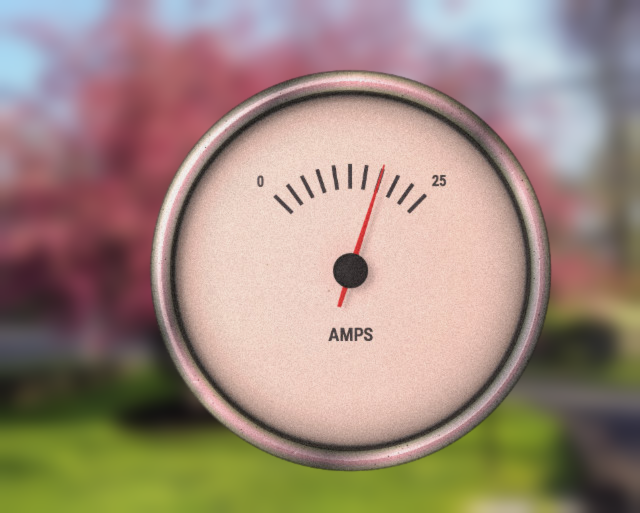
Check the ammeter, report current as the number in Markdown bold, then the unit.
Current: **17.5** A
